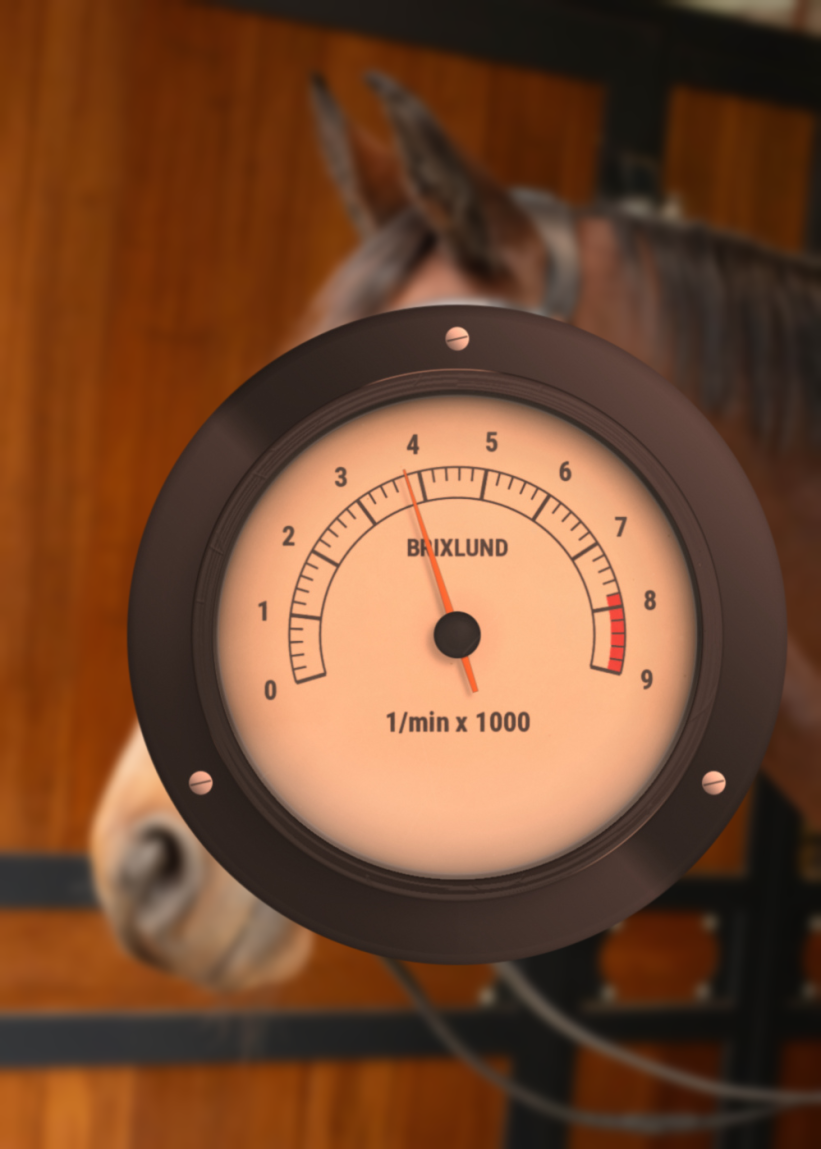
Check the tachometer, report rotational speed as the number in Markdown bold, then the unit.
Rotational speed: **3800** rpm
